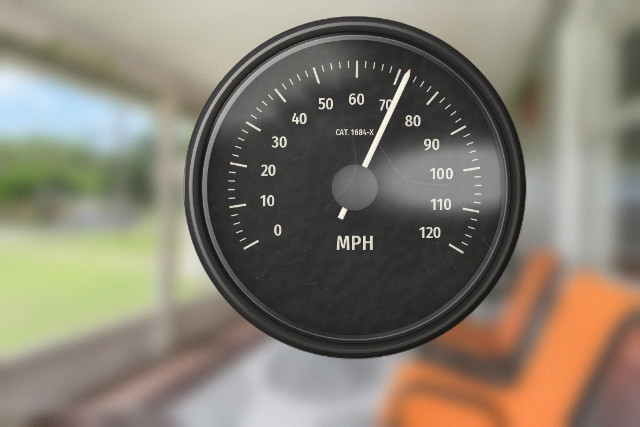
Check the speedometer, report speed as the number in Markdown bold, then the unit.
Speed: **72** mph
